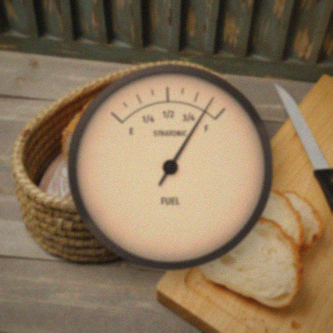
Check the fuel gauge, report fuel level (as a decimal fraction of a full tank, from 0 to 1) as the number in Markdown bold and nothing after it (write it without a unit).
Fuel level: **0.875**
